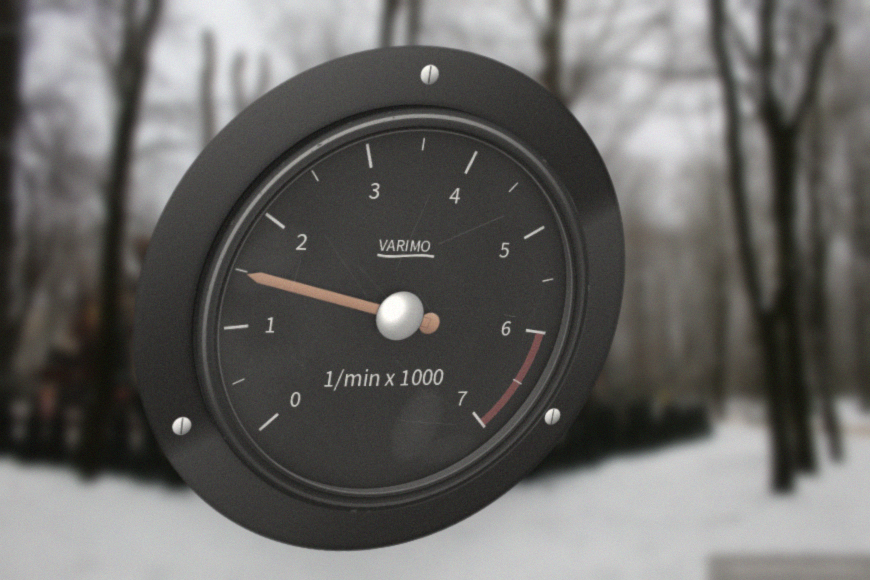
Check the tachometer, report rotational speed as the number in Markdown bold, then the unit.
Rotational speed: **1500** rpm
